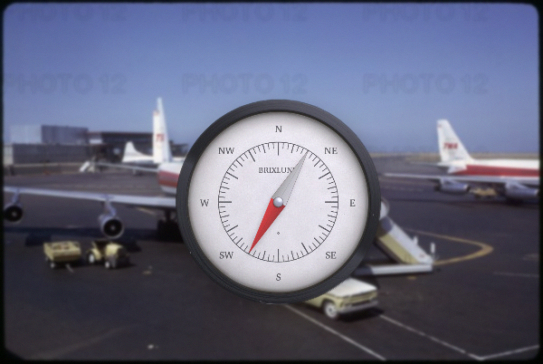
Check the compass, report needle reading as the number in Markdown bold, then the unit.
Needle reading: **210** °
